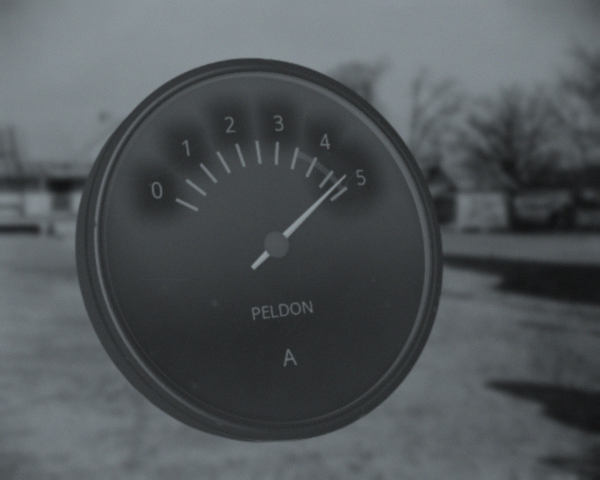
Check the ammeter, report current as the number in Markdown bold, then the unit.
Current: **4.75** A
